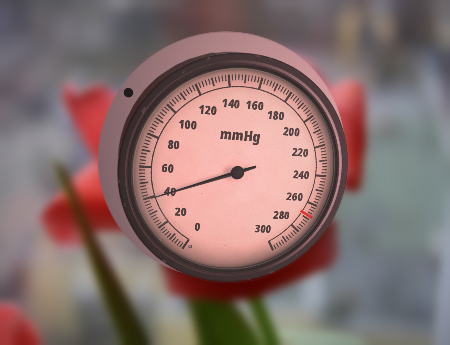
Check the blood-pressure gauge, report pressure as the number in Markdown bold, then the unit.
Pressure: **40** mmHg
